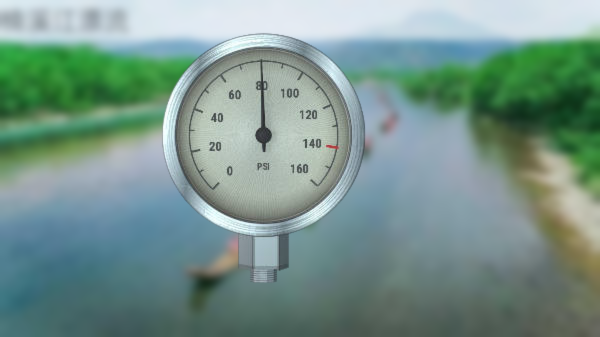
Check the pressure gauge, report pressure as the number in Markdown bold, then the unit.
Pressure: **80** psi
